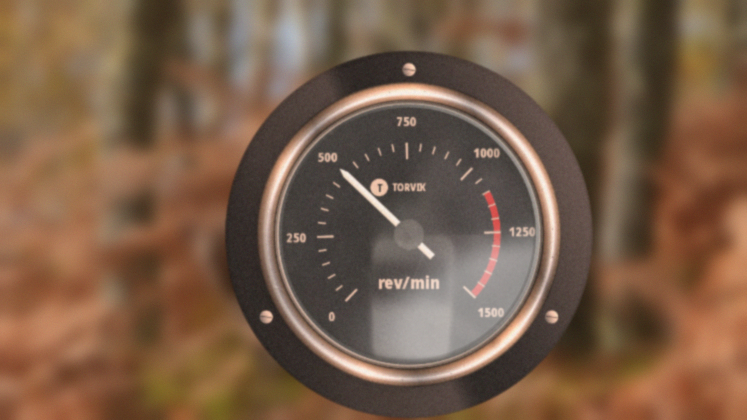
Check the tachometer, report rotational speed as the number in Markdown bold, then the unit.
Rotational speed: **500** rpm
